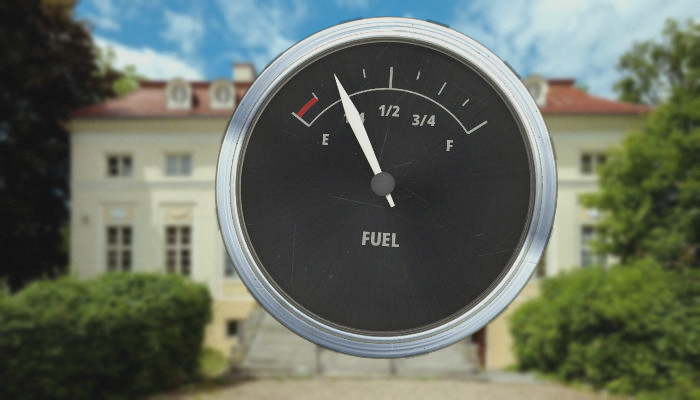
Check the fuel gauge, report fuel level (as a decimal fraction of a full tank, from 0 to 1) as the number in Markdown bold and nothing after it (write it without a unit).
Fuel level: **0.25**
